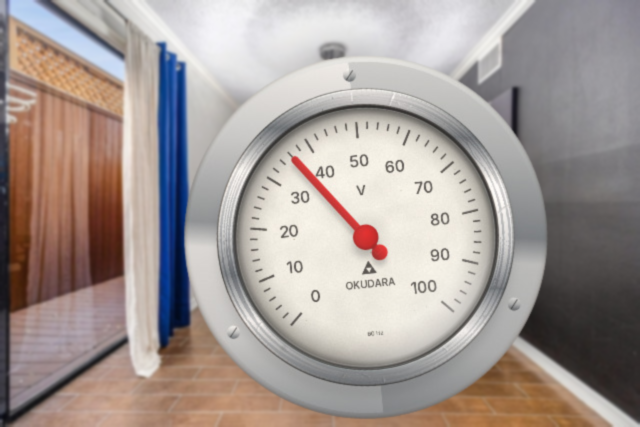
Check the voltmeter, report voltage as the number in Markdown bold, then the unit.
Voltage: **36** V
